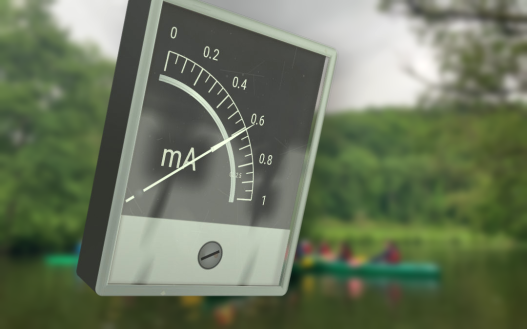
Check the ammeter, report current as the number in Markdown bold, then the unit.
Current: **0.6** mA
